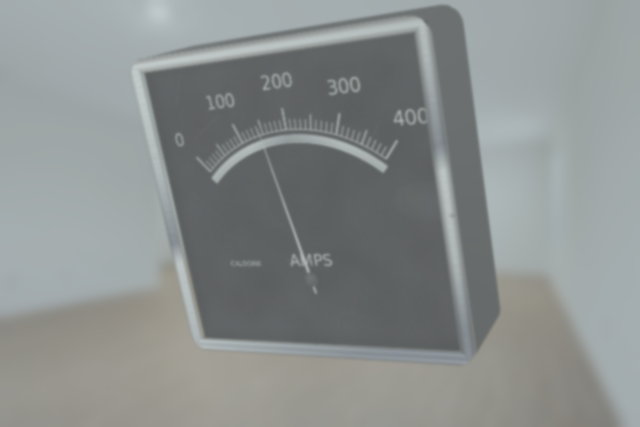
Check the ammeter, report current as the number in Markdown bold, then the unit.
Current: **150** A
